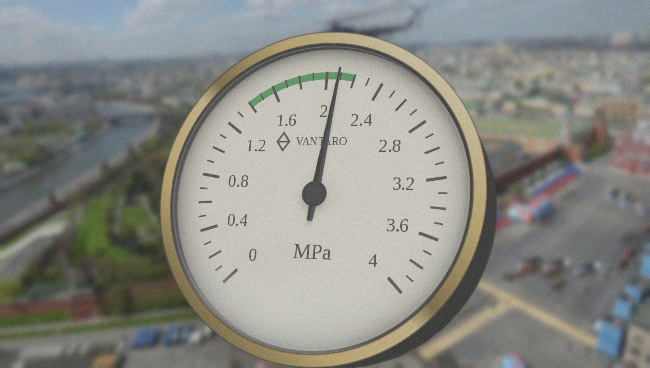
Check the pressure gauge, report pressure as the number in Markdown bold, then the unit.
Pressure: **2.1** MPa
